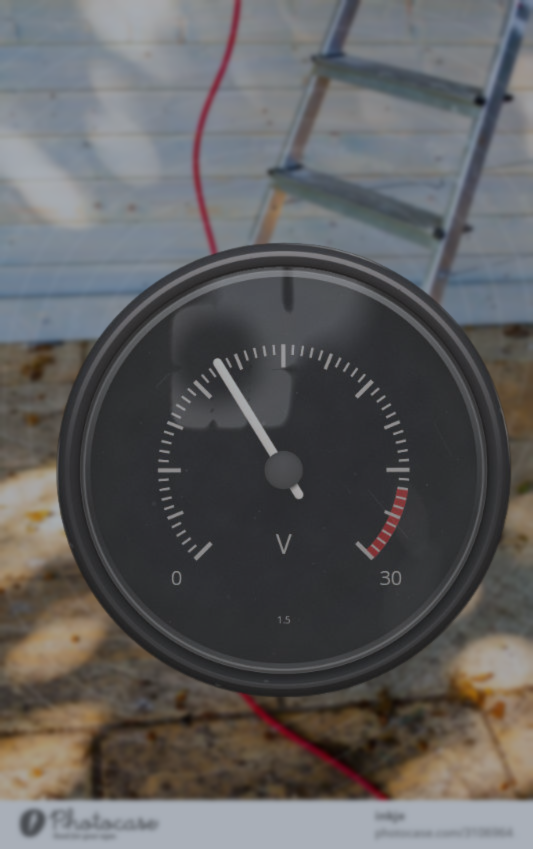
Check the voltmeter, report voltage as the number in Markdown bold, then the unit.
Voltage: **11.5** V
